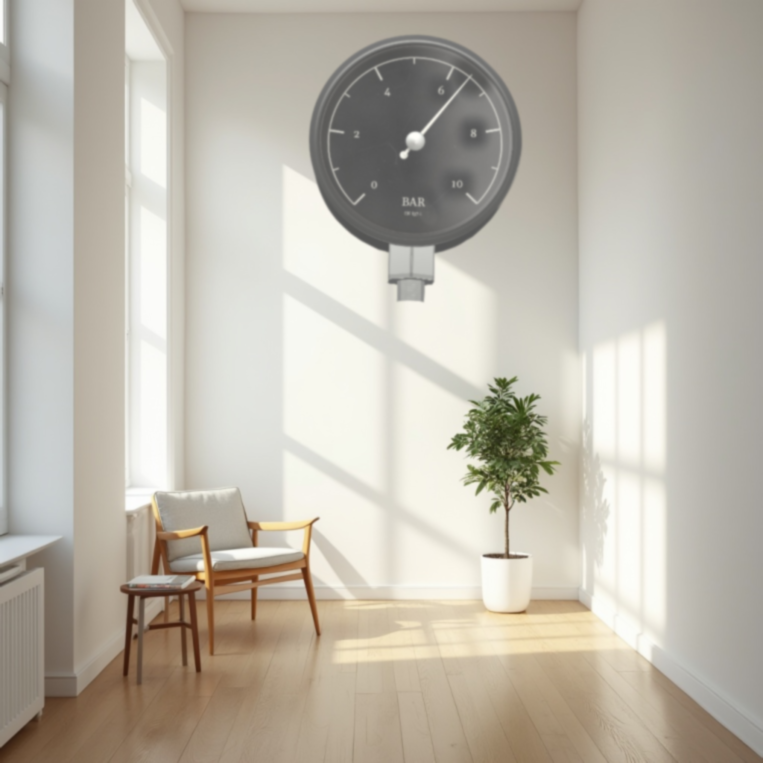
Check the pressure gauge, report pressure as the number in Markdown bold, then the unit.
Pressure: **6.5** bar
